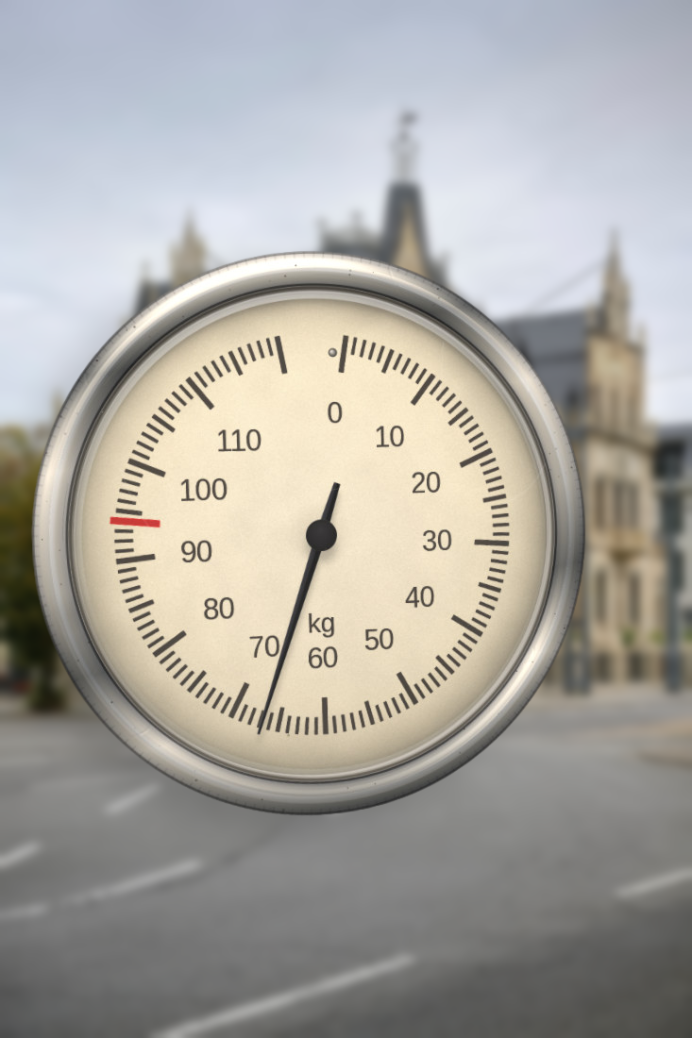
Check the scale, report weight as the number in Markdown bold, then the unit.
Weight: **67** kg
